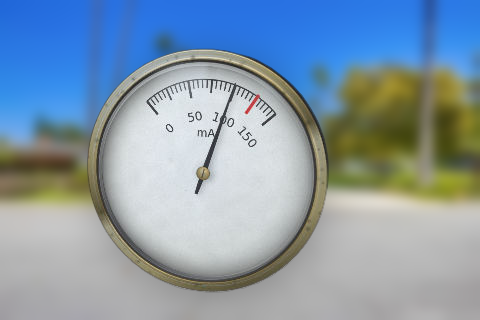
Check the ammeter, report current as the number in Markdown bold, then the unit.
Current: **100** mA
